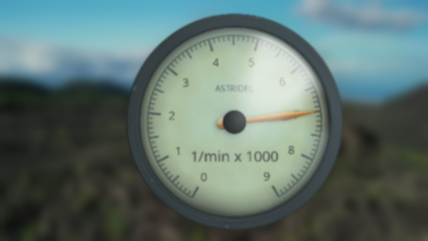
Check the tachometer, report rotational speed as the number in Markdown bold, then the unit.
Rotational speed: **7000** rpm
